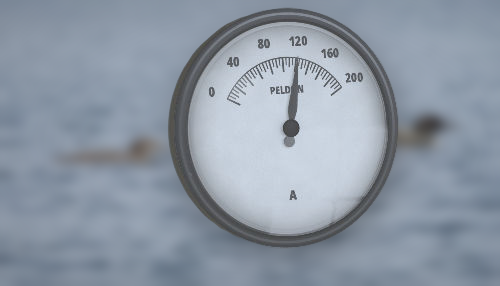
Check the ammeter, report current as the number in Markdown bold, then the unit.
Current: **120** A
